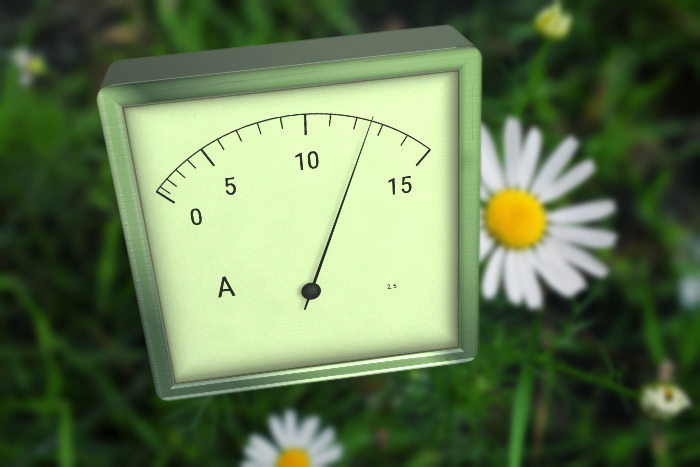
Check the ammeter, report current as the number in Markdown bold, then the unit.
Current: **12.5** A
